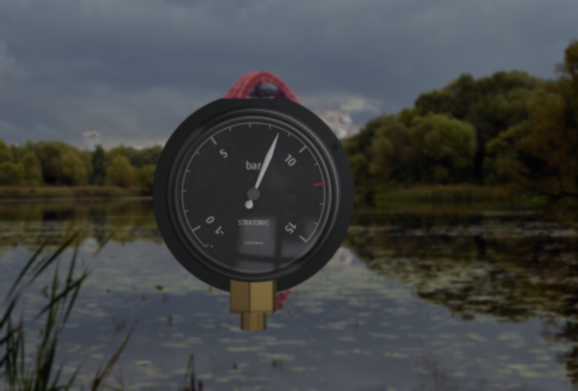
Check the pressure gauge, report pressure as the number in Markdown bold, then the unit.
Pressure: **8.5** bar
